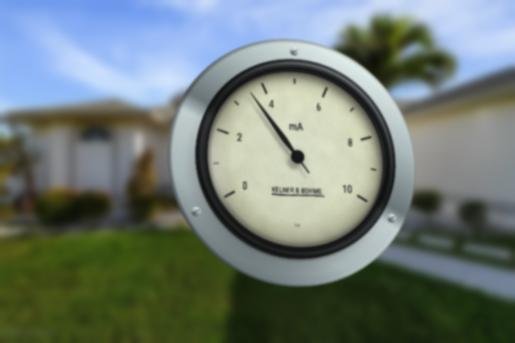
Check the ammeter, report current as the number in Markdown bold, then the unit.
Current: **3.5** mA
